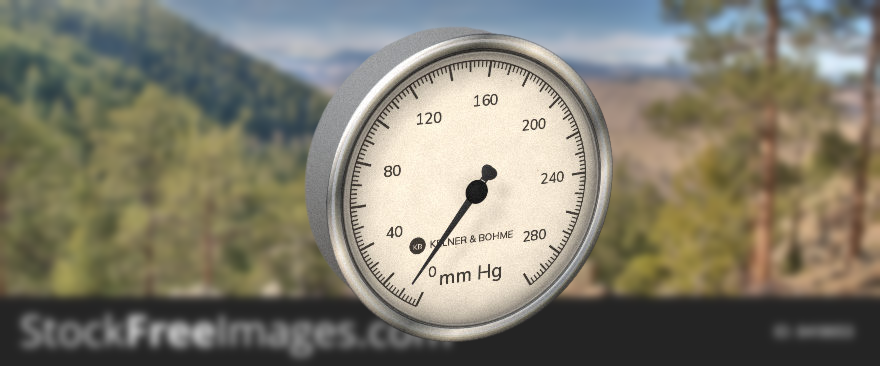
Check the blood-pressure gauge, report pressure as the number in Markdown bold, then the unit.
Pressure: **10** mmHg
